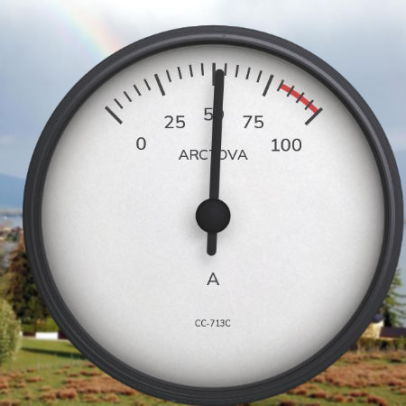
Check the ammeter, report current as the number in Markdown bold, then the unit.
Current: **52.5** A
